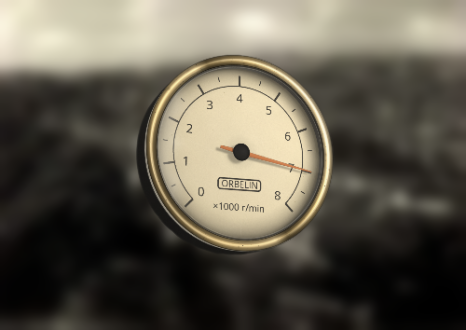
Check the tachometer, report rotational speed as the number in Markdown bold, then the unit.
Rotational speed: **7000** rpm
